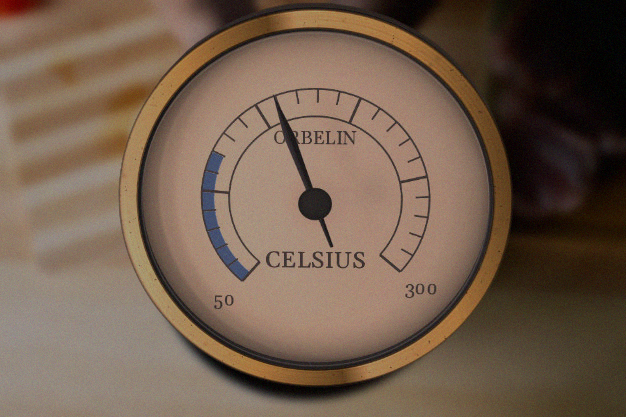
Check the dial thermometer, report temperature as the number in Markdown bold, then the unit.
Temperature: **160** °C
